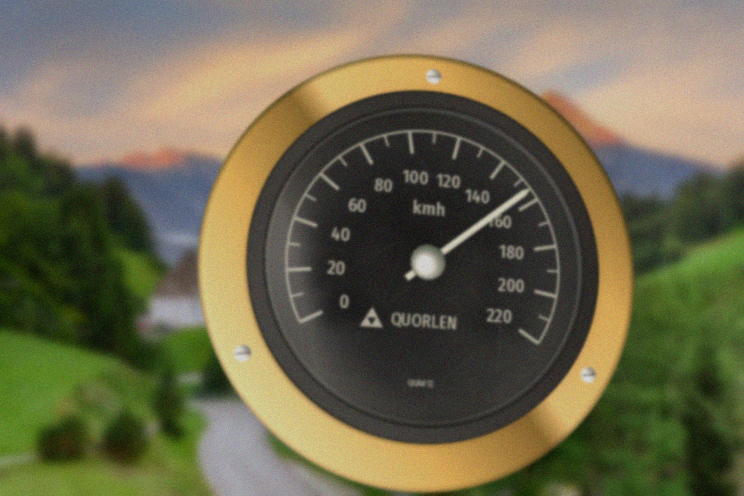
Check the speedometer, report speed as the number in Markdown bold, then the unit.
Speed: **155** km/h
